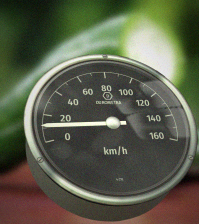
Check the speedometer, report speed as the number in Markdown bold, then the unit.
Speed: **10** km/h
